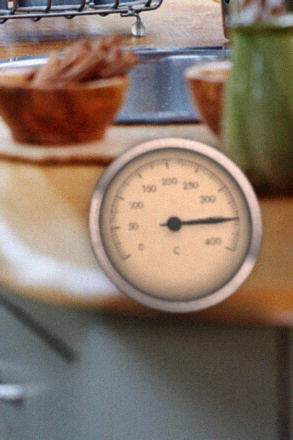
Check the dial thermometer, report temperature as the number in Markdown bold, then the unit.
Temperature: **350** °C
